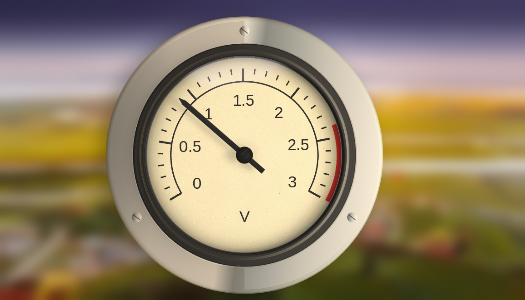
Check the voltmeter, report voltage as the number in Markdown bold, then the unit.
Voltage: **0.9** V
